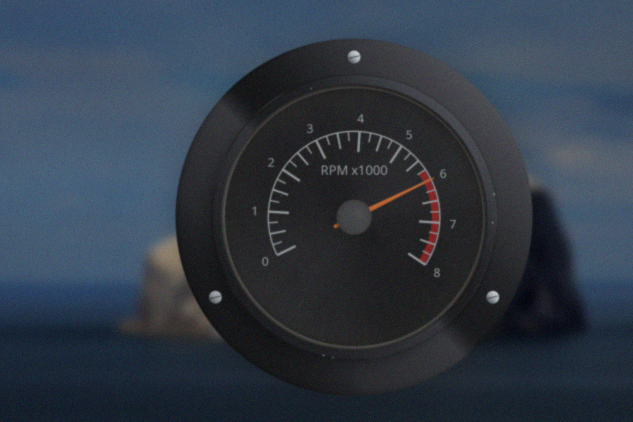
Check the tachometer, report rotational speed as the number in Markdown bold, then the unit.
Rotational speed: **6000** rpm
